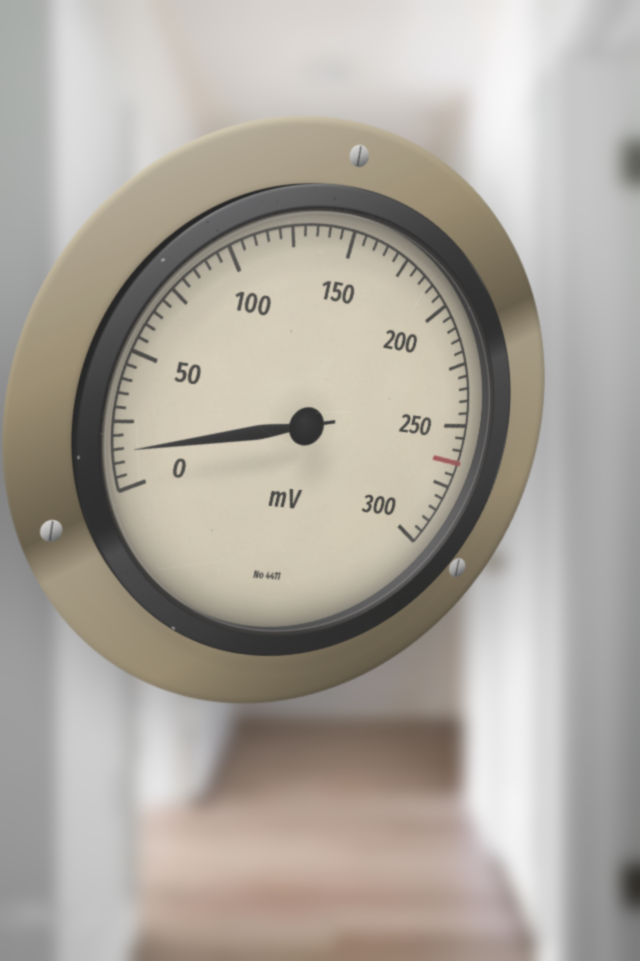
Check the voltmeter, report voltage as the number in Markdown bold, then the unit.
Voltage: **15** mV
